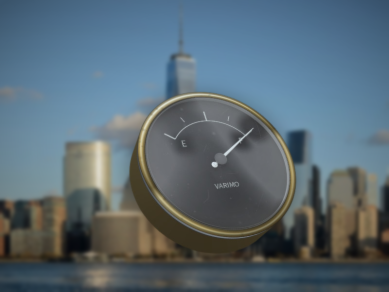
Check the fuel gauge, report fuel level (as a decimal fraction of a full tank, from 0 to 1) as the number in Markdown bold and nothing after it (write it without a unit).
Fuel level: **1**
